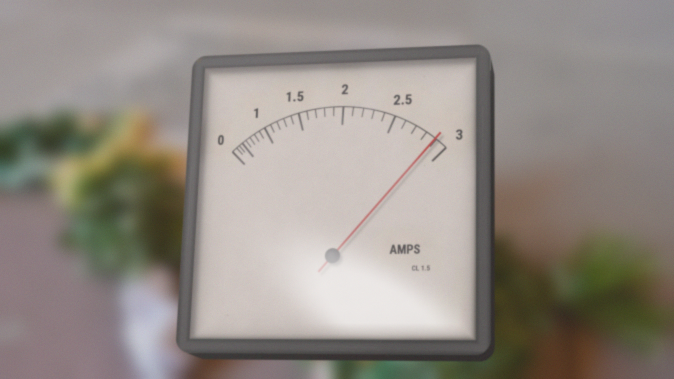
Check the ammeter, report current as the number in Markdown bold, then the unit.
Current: **2.9** A
